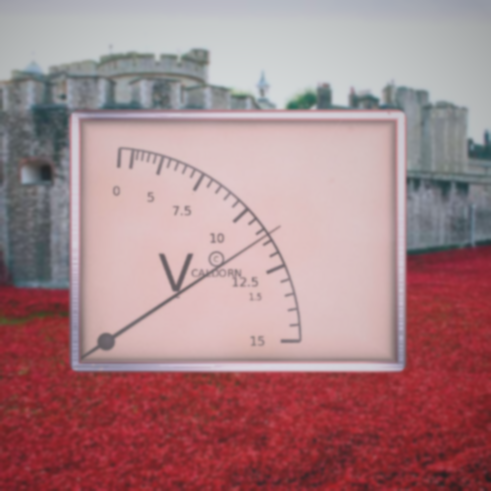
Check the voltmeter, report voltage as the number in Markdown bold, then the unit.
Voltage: **11.25** V
